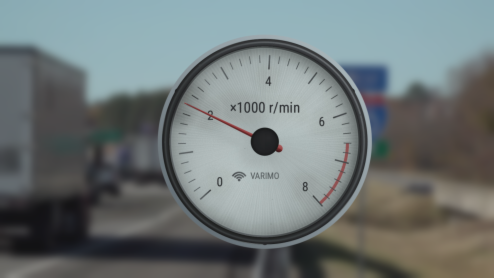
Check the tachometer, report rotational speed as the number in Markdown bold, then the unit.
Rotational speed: **2000** rpm
